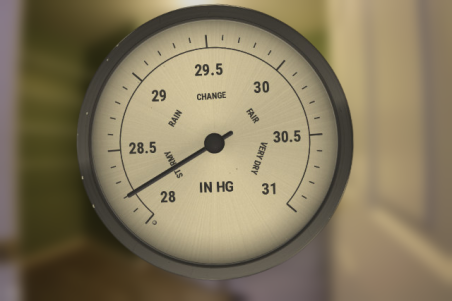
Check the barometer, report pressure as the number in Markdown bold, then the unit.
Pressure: **28.2** inHg
